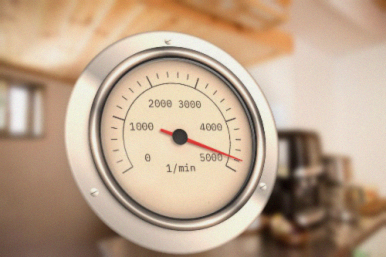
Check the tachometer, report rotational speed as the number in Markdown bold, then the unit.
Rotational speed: **4800** rpm
